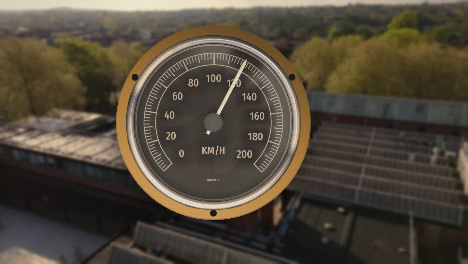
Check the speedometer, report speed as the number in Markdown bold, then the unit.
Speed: **120** km/h
